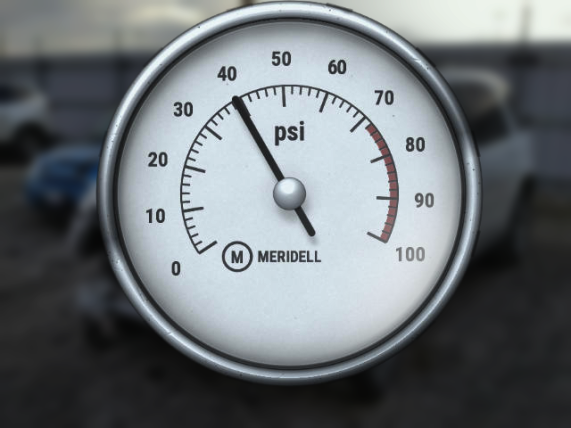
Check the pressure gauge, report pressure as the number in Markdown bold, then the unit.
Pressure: **39** psi
